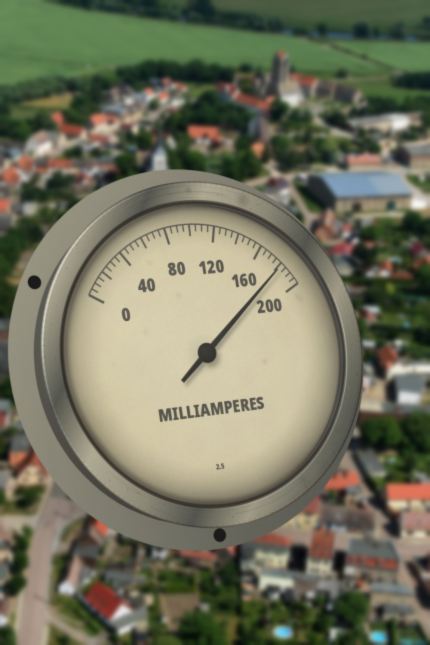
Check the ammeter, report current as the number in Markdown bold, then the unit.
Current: **180** mA
